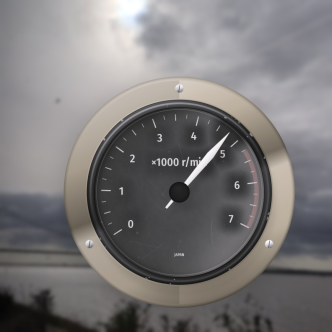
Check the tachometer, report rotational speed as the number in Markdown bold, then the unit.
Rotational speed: **4750** rpm
